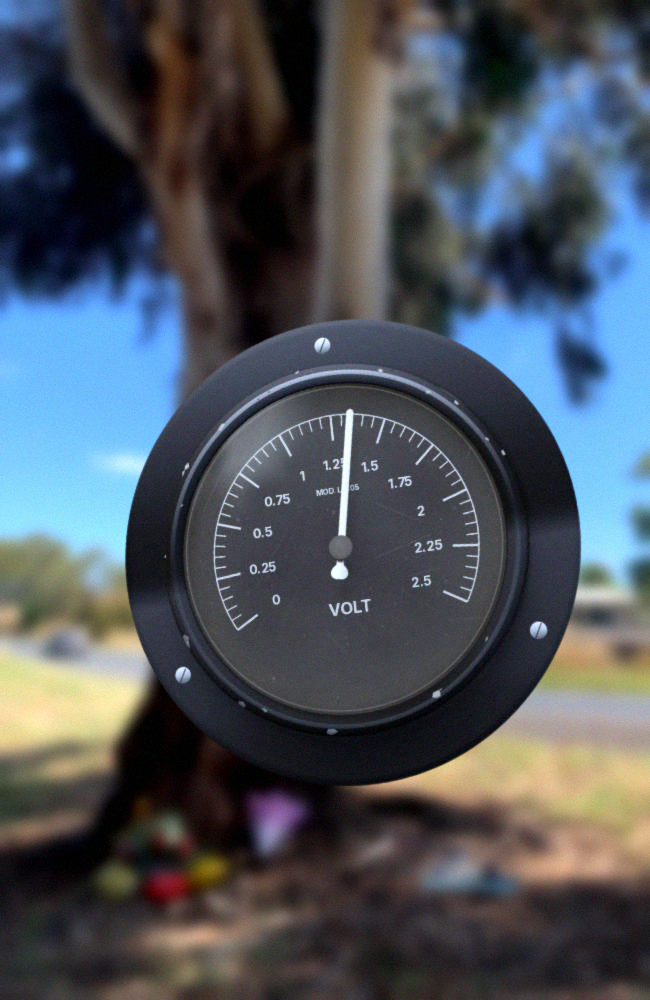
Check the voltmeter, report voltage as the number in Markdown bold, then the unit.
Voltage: **1.35** V
